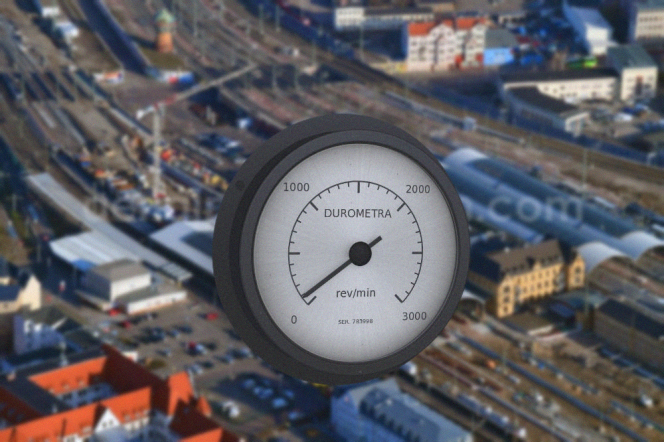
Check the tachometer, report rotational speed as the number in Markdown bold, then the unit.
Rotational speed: **100** rpm
